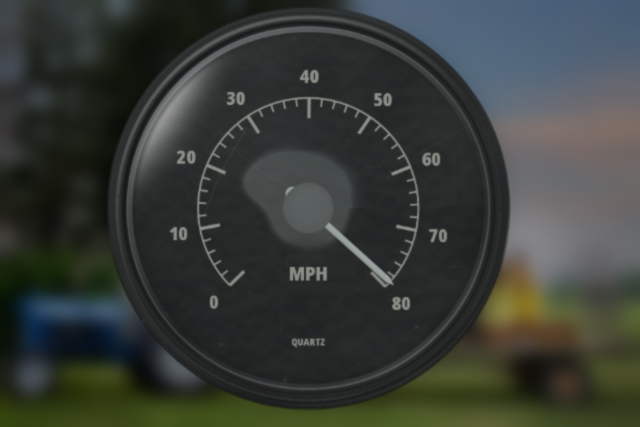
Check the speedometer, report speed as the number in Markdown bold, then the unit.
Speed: **79** mph
